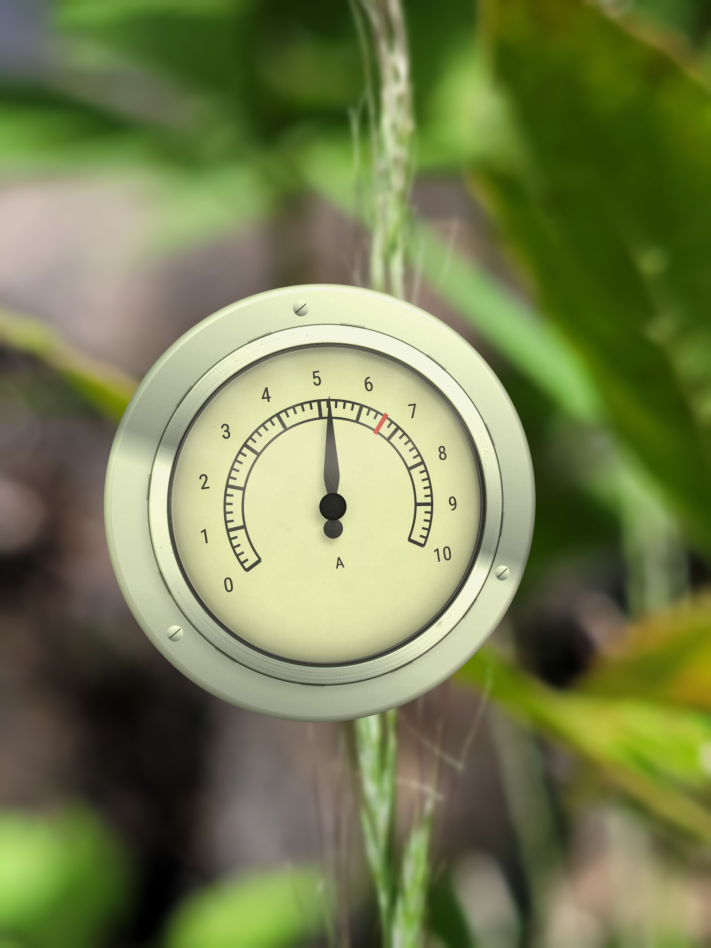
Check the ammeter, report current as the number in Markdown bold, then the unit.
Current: **5.2** A
